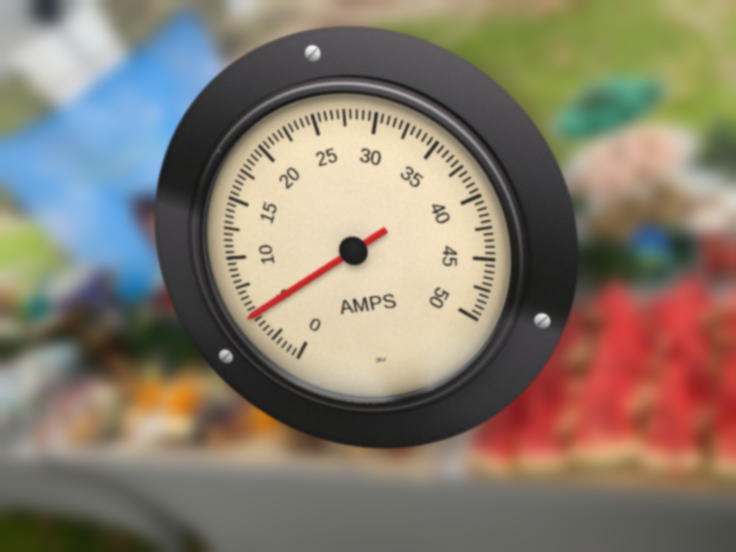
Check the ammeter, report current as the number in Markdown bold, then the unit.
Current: **5** A
